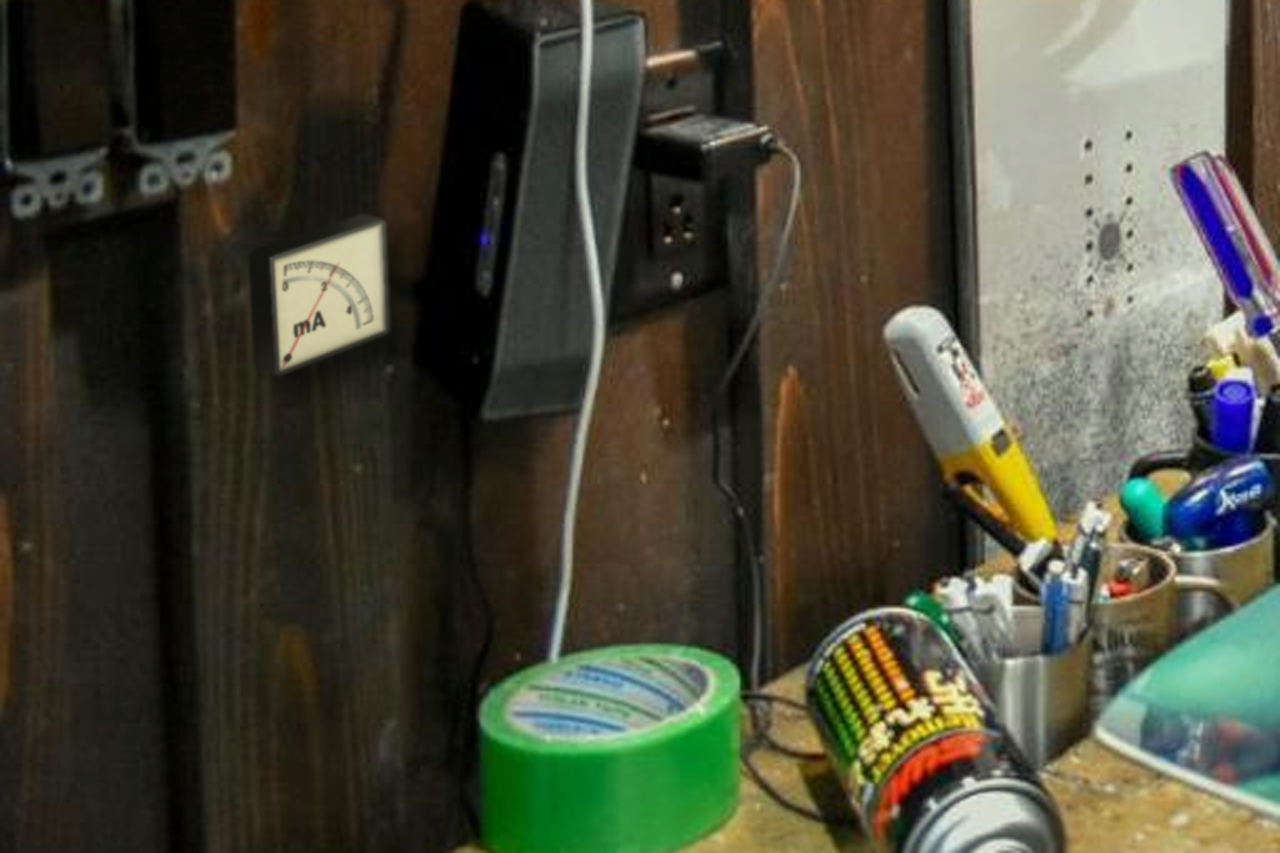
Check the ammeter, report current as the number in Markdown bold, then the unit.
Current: **2** mA
